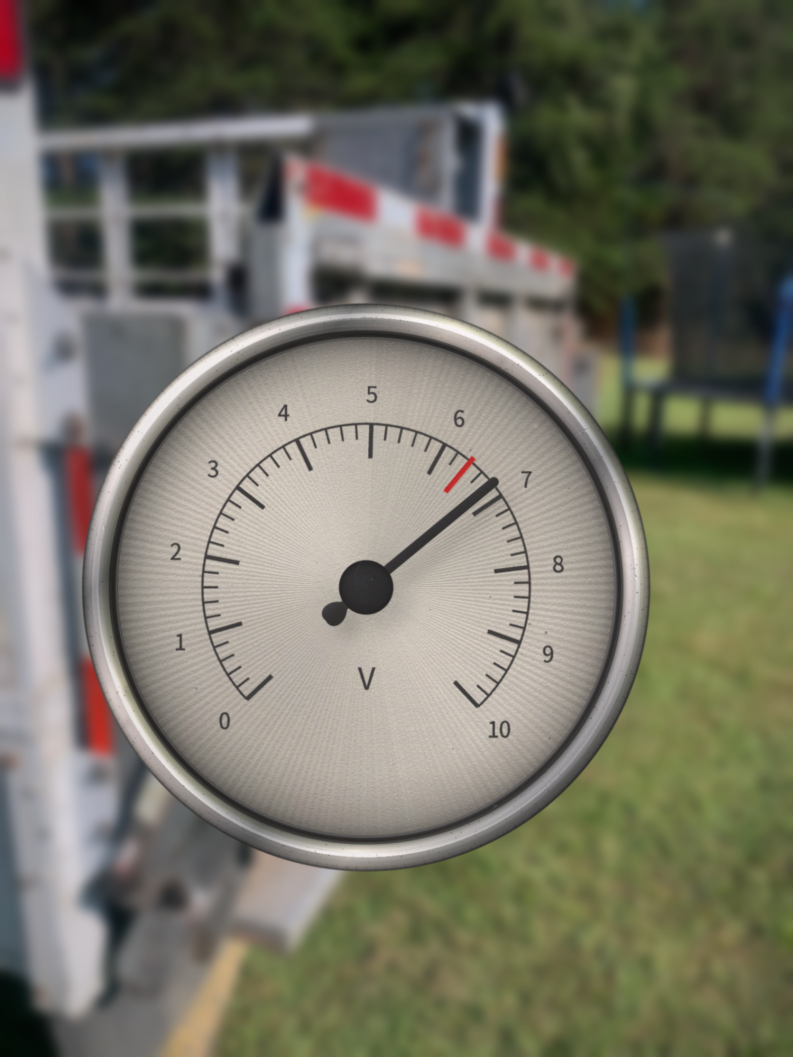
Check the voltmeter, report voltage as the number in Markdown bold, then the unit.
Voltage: **6.8** V
